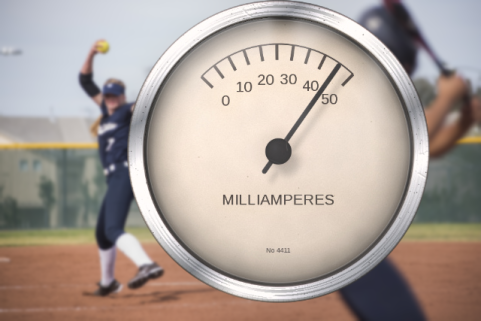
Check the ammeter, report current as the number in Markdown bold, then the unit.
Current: **45** mA
